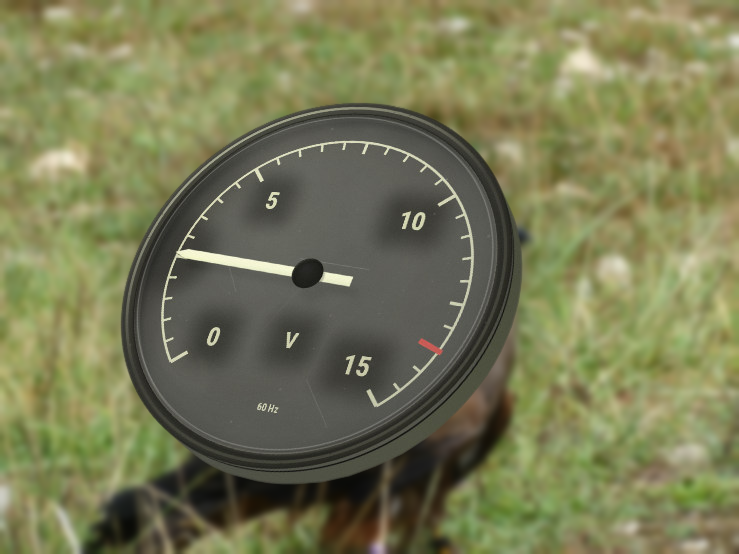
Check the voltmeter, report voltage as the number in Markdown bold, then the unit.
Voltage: **2.5** V
